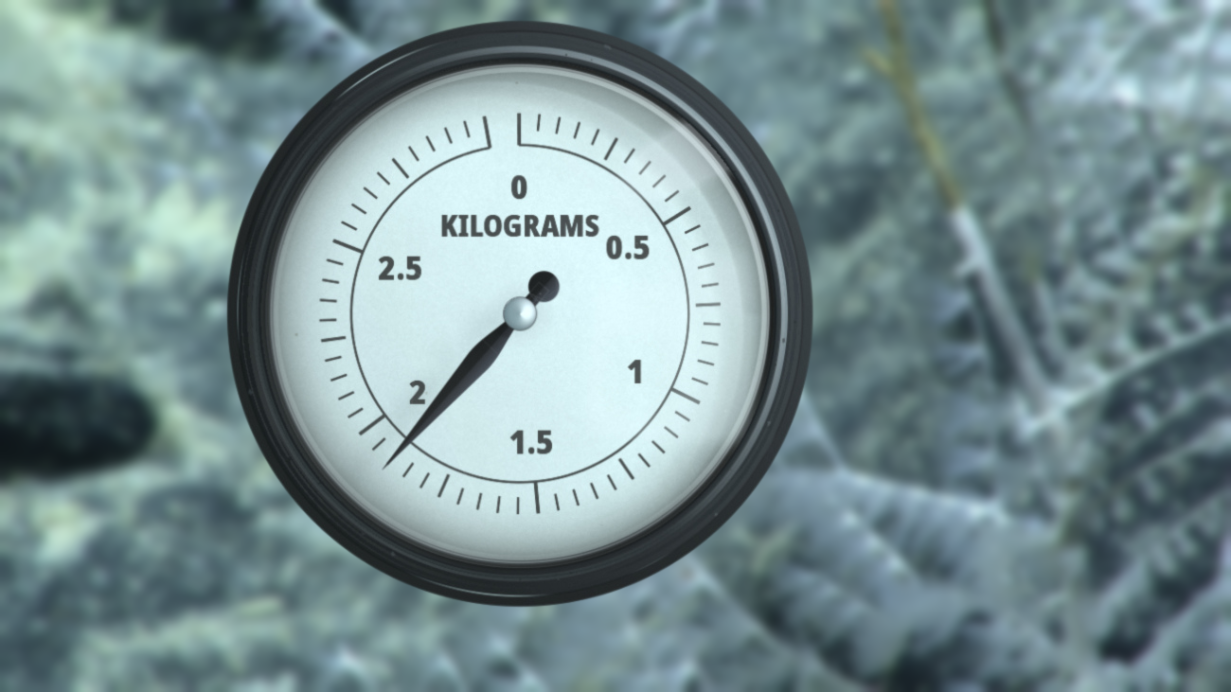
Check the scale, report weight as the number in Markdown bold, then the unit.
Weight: **1.9** kg
